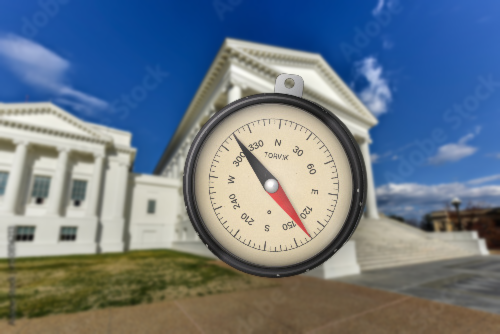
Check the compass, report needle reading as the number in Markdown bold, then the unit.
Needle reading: **135** °
